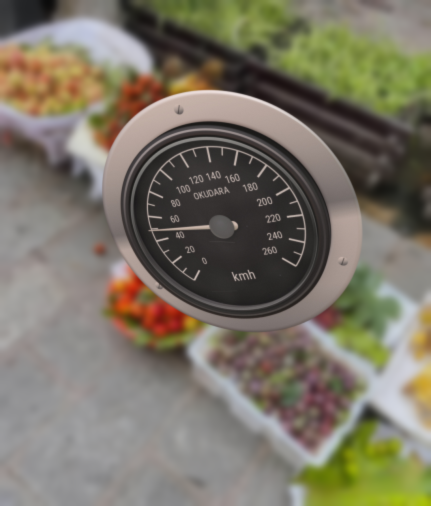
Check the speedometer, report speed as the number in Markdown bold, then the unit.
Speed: **50** km/h
